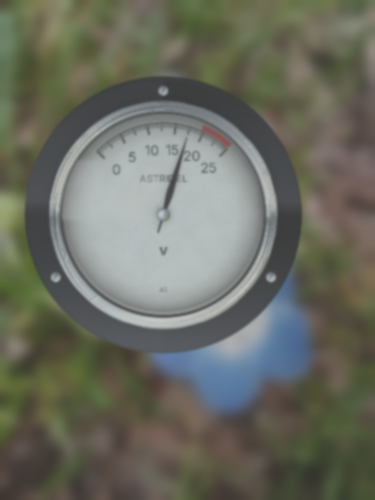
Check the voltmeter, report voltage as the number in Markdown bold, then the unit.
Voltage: **17.5** V
